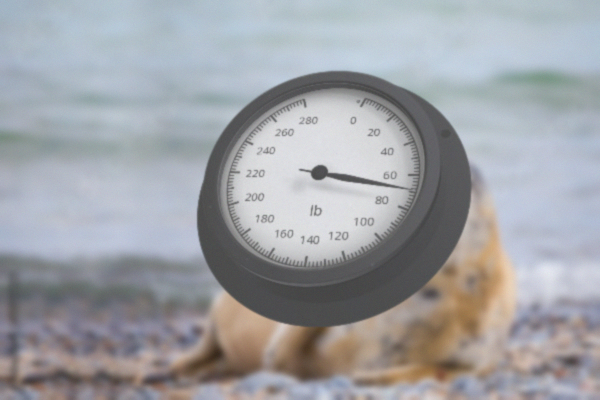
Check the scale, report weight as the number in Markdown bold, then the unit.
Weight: **70** lb
